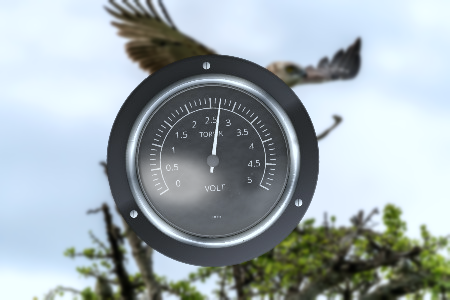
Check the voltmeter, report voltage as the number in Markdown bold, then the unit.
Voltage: **2.7** V
